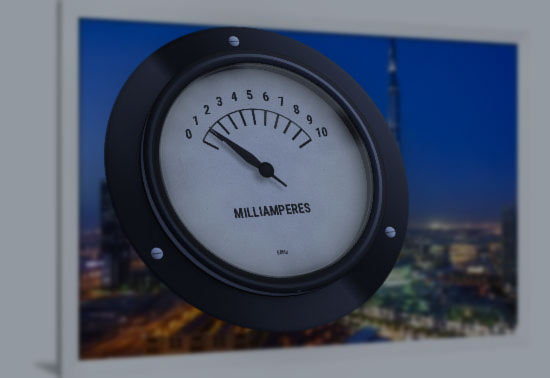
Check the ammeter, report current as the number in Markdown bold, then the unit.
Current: **1** mA
